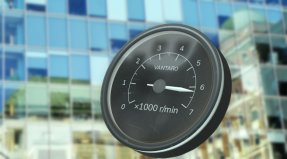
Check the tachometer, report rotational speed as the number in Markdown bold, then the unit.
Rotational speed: **6250** rpm
